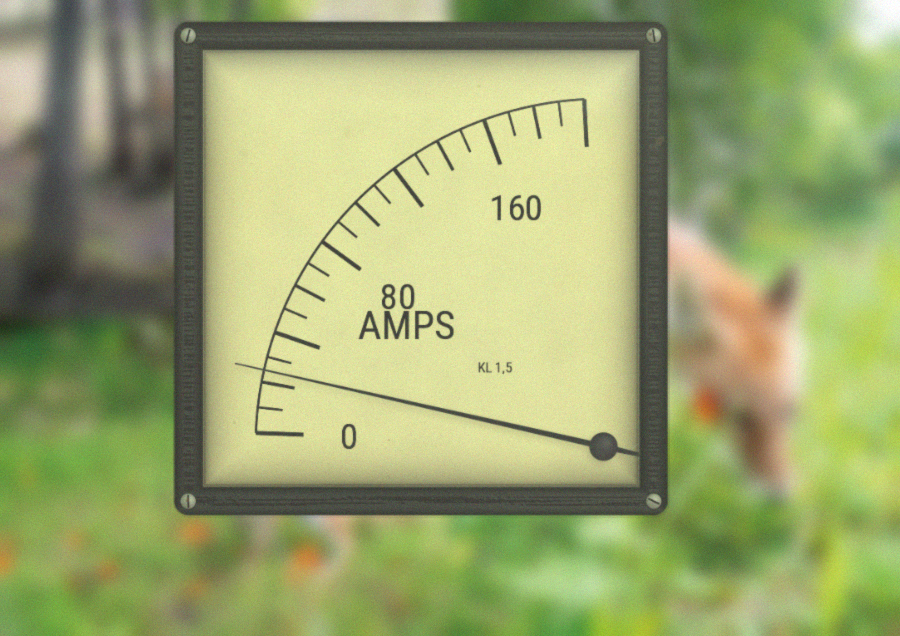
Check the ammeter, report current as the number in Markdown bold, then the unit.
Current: **25** A
